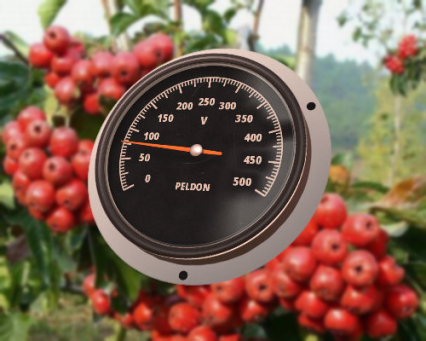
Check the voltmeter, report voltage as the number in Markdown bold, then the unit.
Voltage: **75** V
